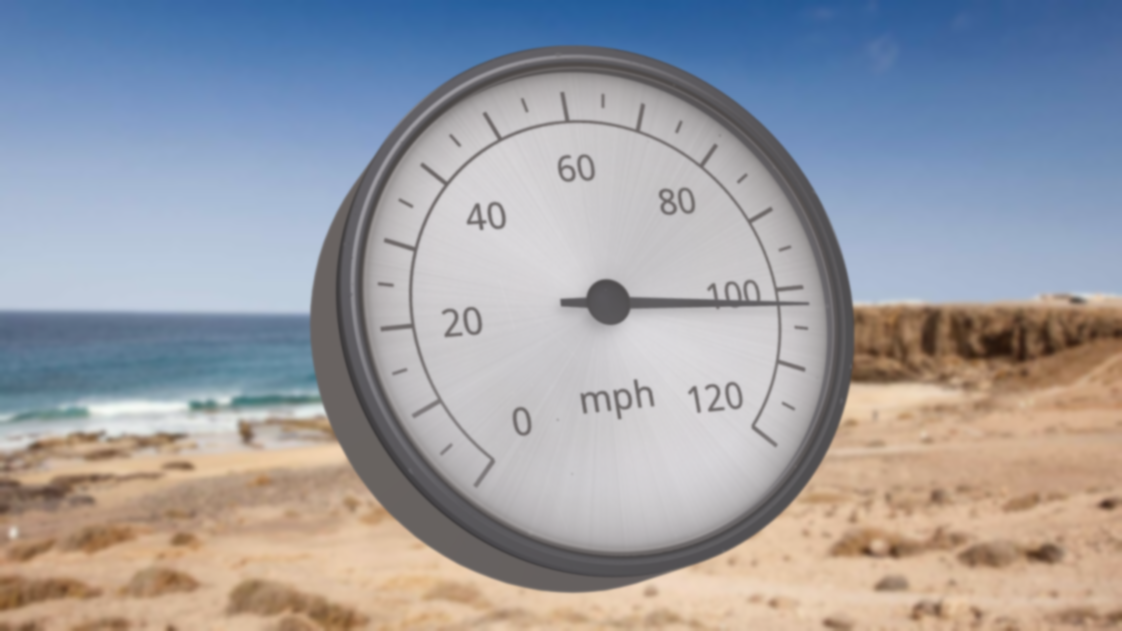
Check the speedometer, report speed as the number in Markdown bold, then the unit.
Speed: **102.5** mph
